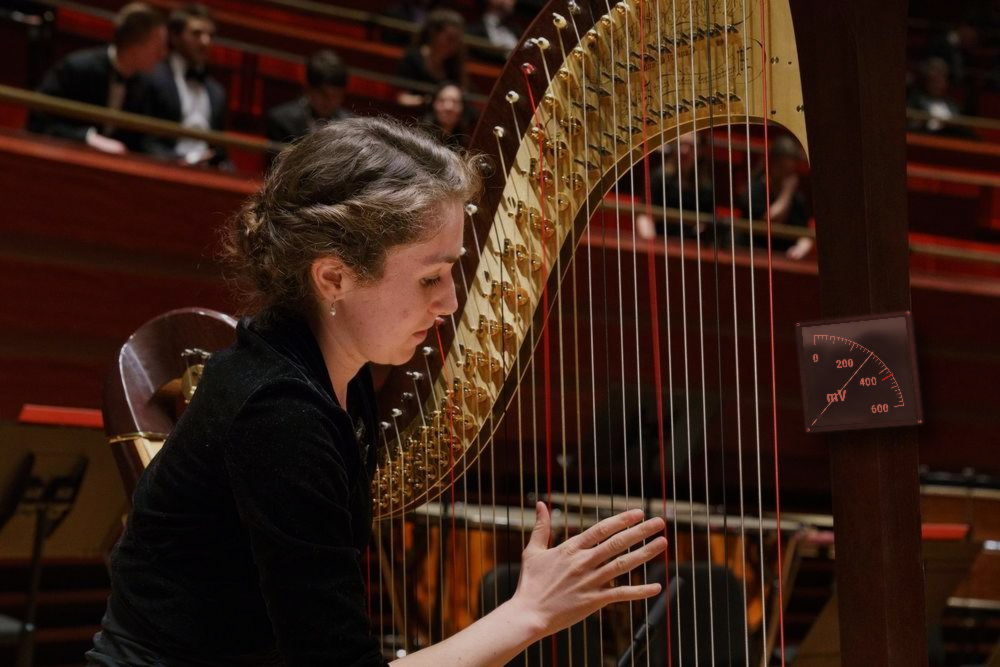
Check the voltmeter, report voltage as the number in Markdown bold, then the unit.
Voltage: **300** mV
